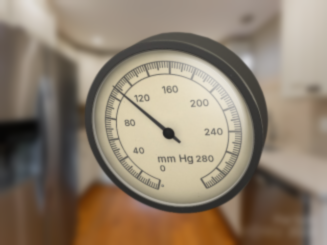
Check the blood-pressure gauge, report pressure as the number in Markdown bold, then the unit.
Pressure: **110** mmHg
